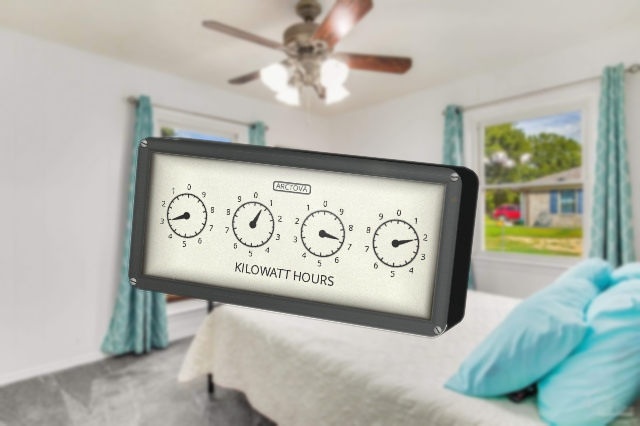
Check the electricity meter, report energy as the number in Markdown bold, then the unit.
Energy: **3072** kWh
